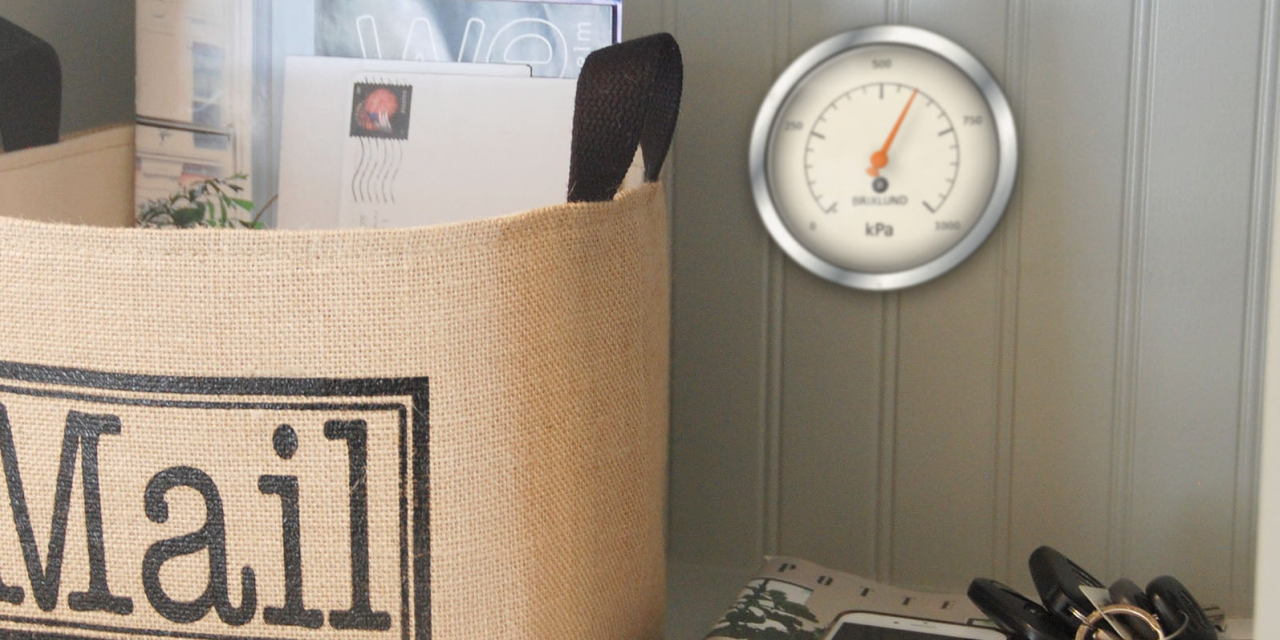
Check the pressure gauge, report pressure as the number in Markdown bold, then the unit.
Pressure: **600** kPa
